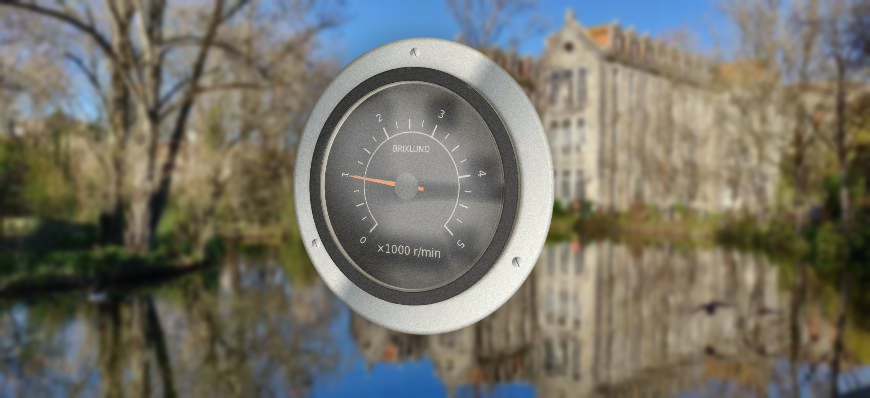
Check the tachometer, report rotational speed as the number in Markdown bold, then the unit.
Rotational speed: **1000** rpm
